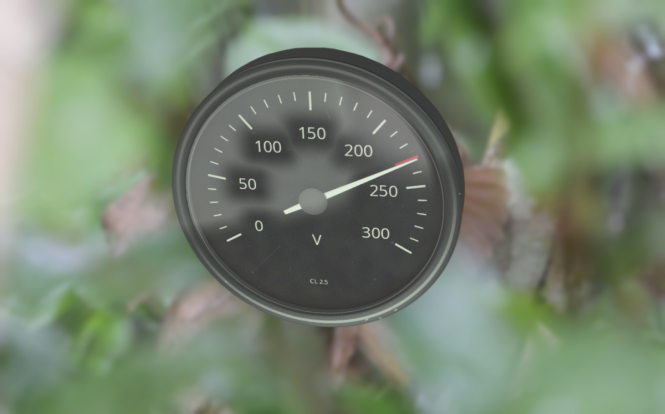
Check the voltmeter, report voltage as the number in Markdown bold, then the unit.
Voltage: **230** V
